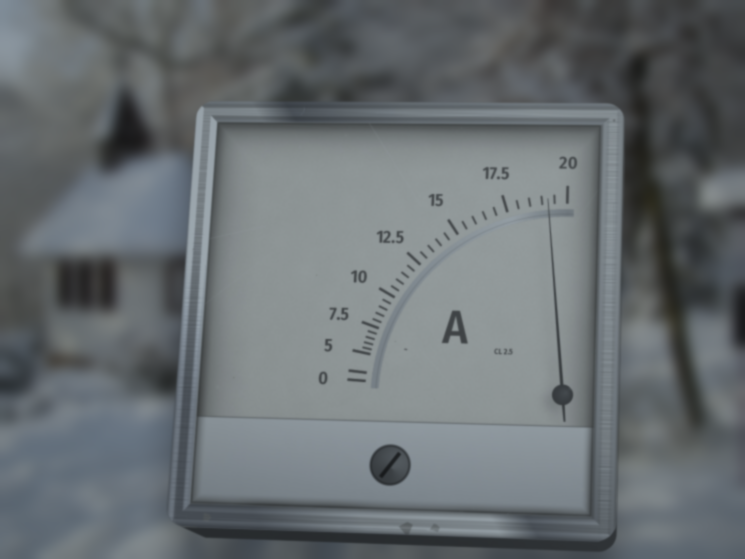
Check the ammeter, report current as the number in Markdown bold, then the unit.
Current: **19.25** A
